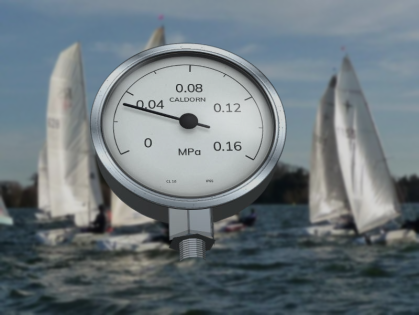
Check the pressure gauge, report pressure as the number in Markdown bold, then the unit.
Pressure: **0.03** MPa
